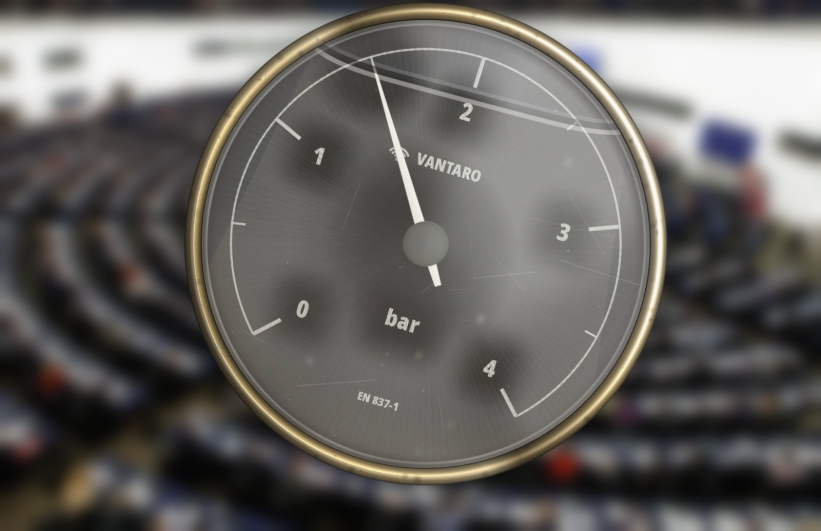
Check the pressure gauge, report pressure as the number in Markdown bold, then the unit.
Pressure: **1.5** bar
